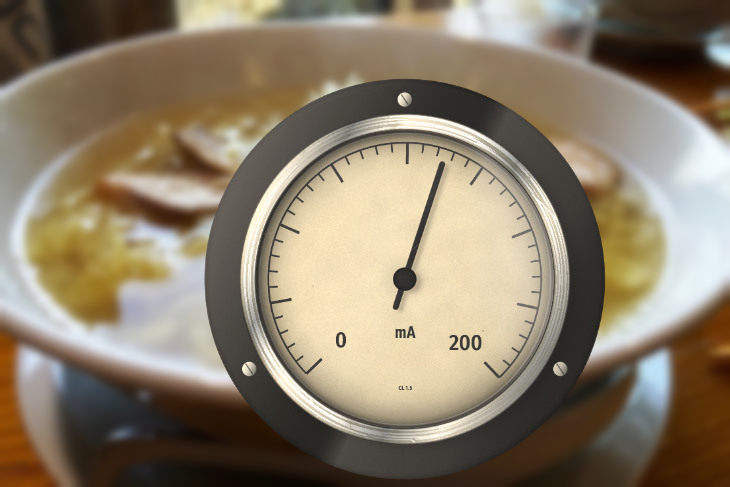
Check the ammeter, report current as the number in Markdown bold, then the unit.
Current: **112.5** mA
